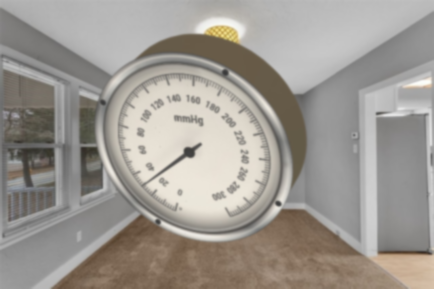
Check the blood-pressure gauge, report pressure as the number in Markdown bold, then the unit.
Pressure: **30** mmHg
